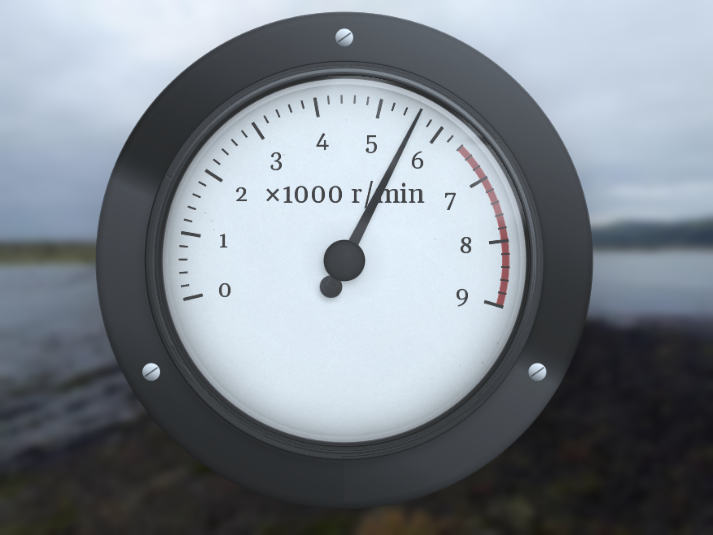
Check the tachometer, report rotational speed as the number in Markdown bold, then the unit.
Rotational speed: **5600** rpm
